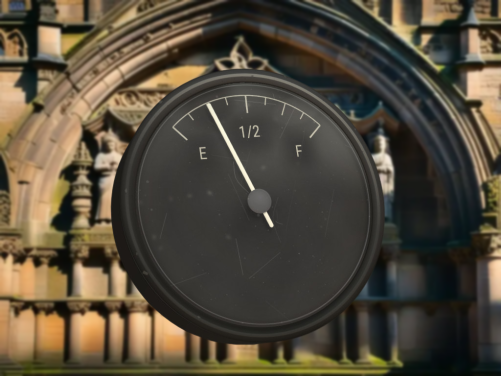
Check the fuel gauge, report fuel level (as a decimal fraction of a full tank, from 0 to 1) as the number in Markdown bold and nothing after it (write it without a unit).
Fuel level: **0.25**
